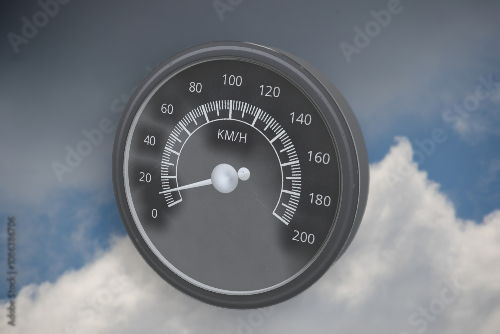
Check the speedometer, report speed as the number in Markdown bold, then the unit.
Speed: **10** km/h
